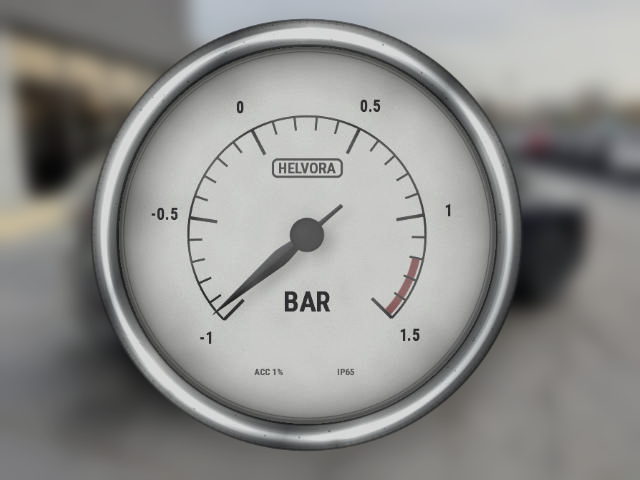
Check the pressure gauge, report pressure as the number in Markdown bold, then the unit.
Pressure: **-0.95** bar
